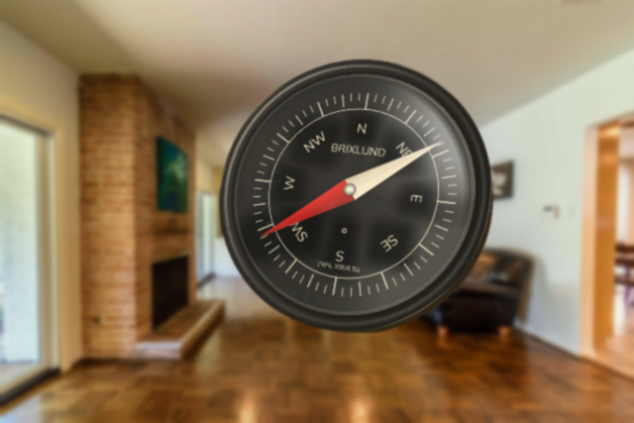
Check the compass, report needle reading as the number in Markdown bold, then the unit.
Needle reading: **235** °
